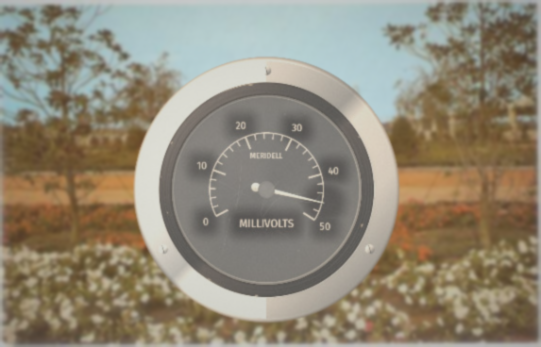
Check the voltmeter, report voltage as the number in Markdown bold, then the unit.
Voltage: **46** mV
